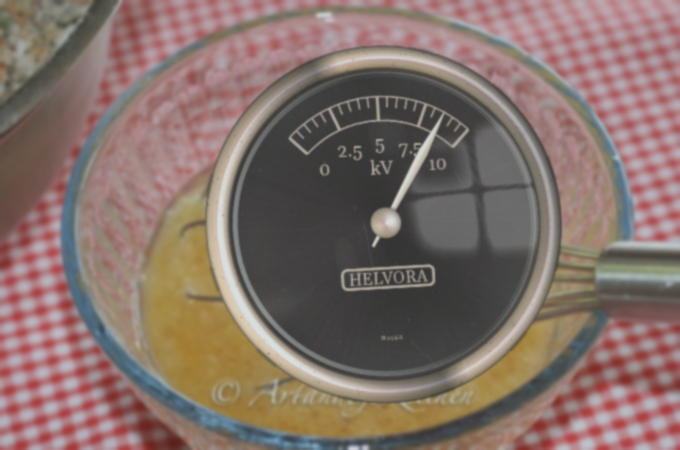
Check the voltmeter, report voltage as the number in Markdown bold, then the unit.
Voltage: **8.5** kV
